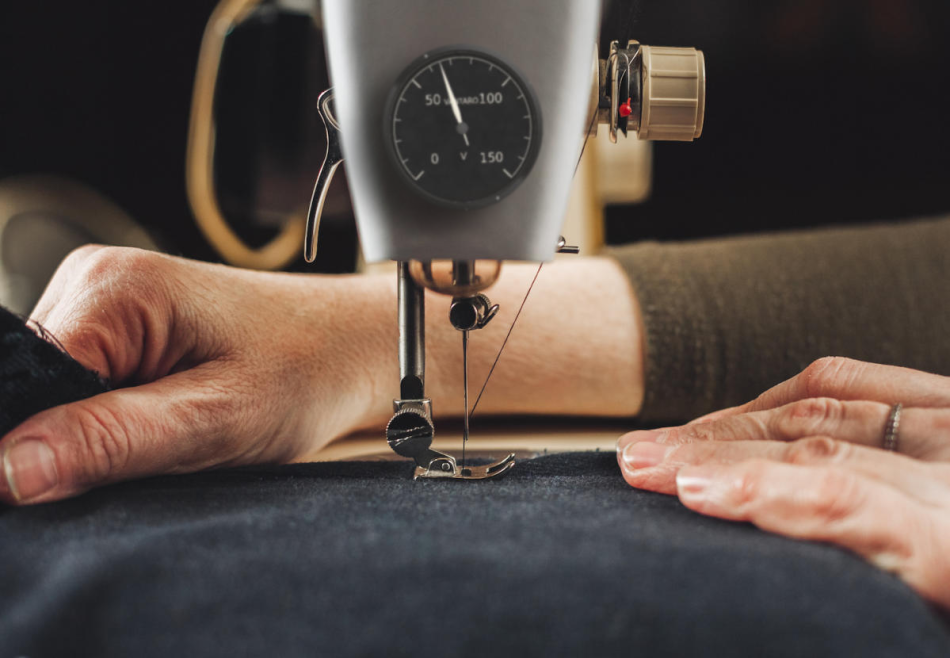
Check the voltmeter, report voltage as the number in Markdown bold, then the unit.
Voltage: **65** V
